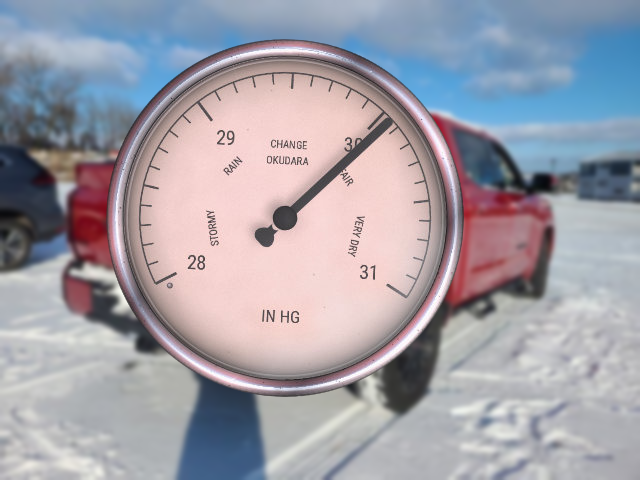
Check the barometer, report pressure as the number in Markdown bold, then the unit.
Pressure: **30.05** inHg
